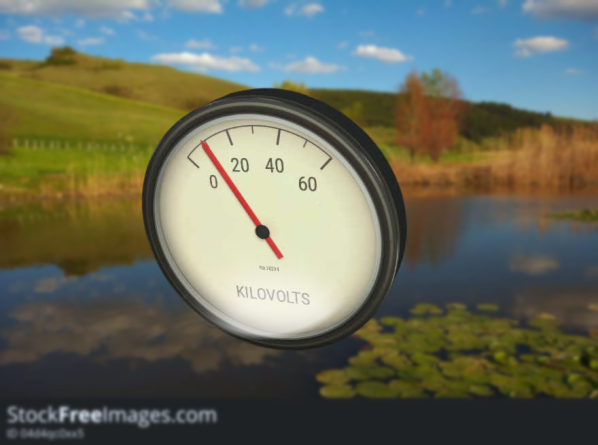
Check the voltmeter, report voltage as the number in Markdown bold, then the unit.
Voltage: **10** kV
